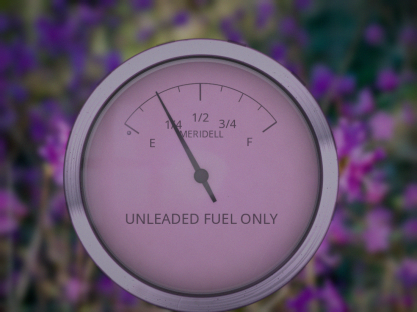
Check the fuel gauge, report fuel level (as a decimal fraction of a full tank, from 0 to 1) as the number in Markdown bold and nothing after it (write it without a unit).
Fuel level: **0.25**
